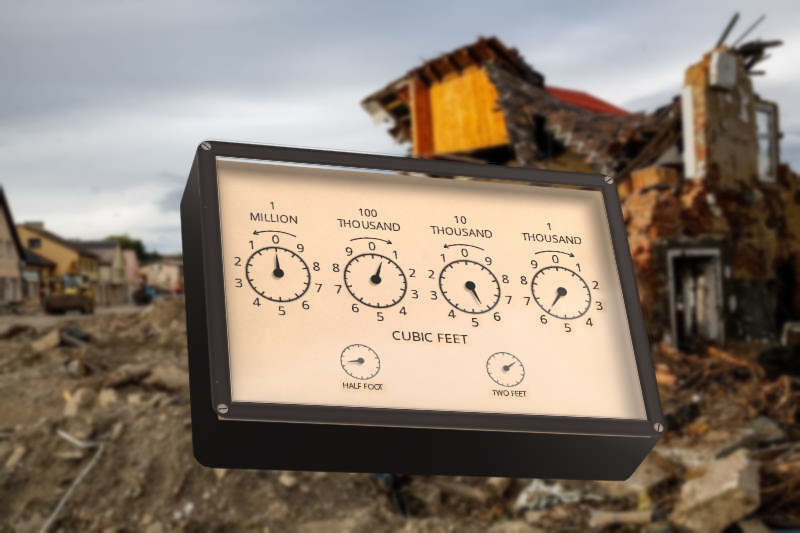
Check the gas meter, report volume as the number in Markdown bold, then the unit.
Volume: **5600** ft³
